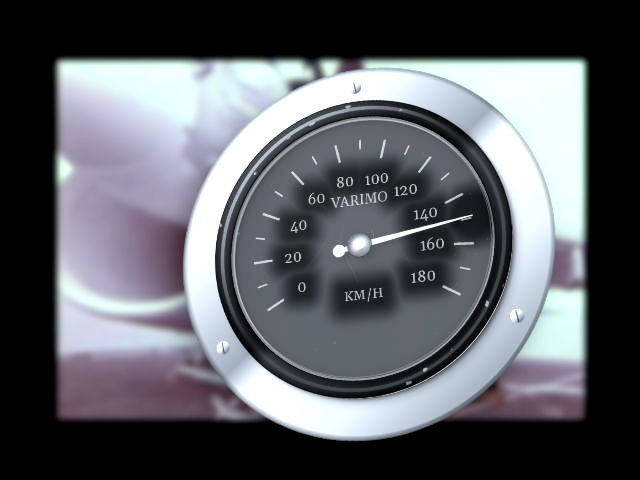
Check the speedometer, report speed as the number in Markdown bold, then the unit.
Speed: **150** km/h
